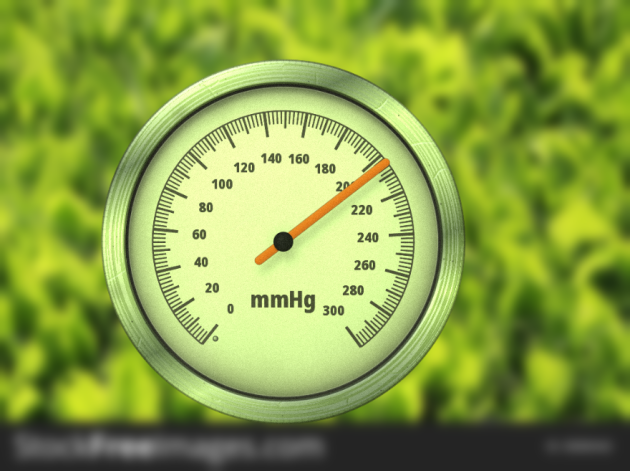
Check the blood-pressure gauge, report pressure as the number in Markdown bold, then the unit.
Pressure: **204** mmHg
